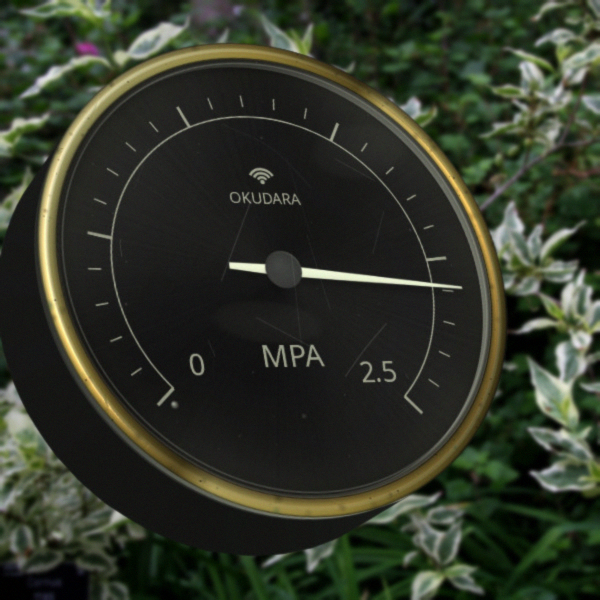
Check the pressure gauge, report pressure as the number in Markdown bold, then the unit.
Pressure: **2.1** MPa
